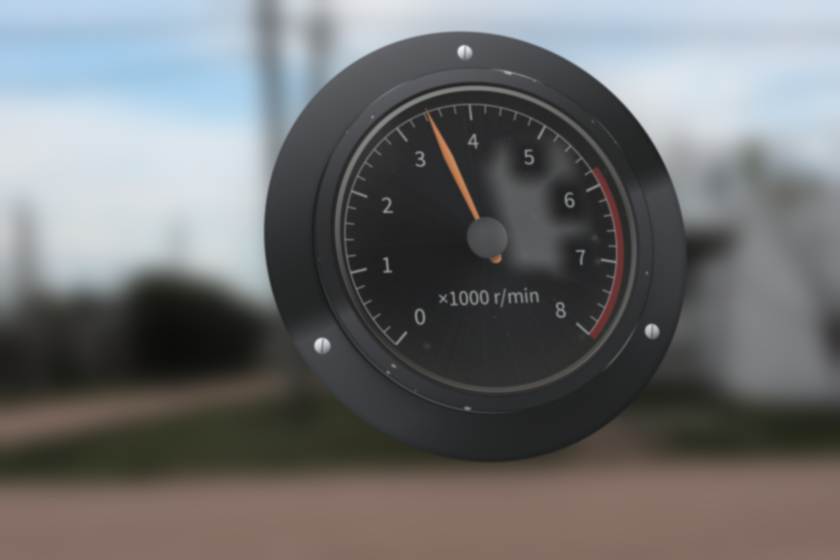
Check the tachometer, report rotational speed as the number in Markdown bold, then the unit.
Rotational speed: **3400** rpm
